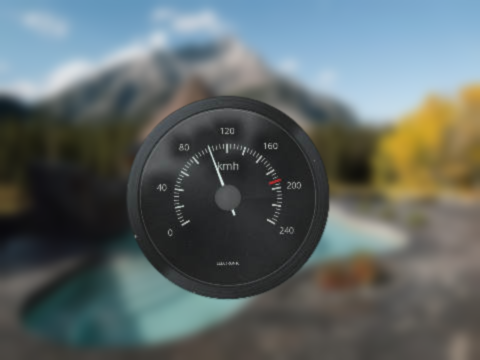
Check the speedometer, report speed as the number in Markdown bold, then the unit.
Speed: **100** km/h
